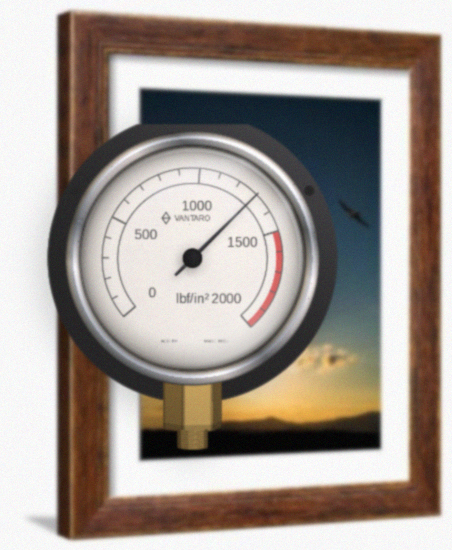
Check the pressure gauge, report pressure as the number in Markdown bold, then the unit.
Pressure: **1300** psi
